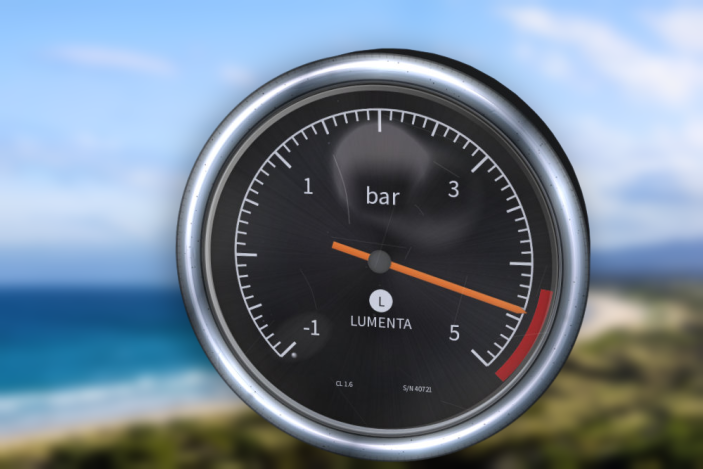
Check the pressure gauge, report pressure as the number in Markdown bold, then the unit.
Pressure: **4.4** bar
